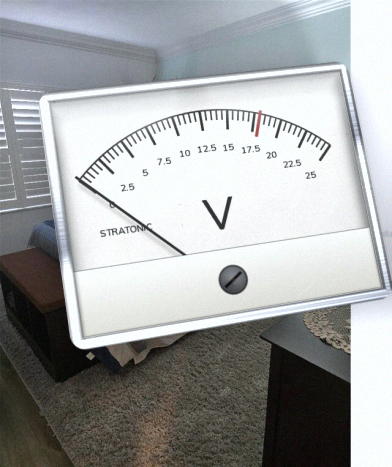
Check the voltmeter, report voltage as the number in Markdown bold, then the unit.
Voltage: **0** V
